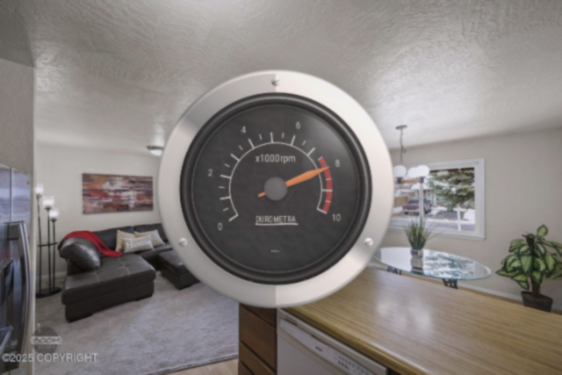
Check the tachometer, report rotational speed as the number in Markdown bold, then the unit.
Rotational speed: **8000** rpm
